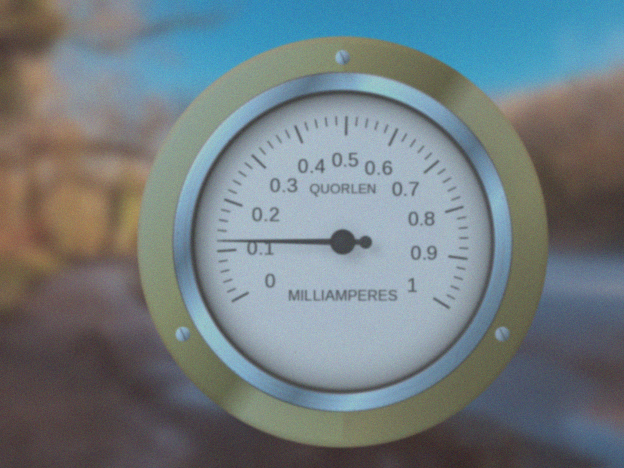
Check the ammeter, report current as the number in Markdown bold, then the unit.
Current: **0.12** mA
